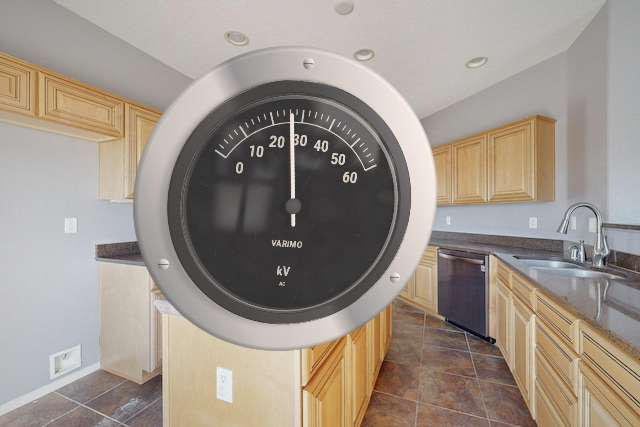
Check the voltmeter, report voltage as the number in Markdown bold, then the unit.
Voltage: **26** kV
